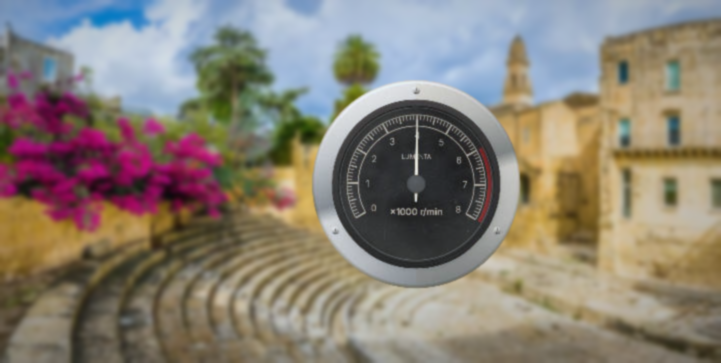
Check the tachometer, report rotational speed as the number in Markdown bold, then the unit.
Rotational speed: **4000** rpm
